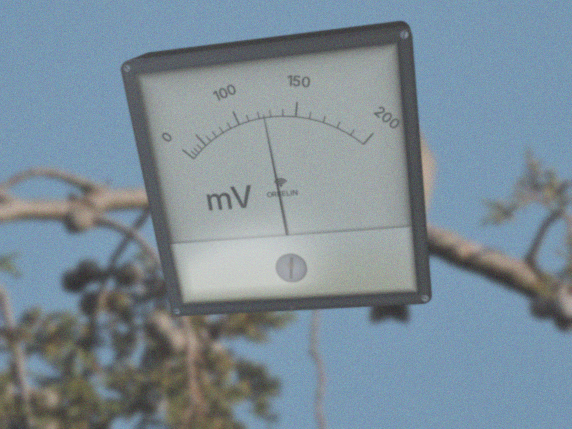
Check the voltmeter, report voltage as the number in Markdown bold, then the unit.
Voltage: **125** mV
